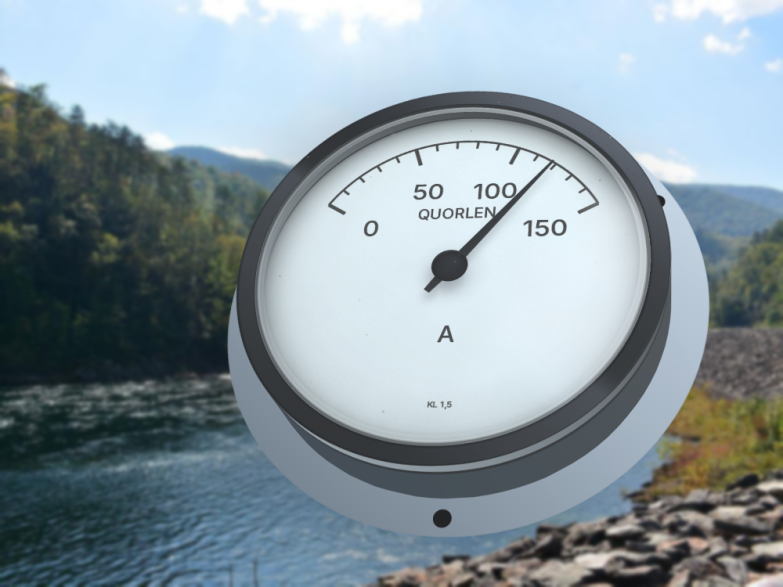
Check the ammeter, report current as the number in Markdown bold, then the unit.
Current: **120** A
